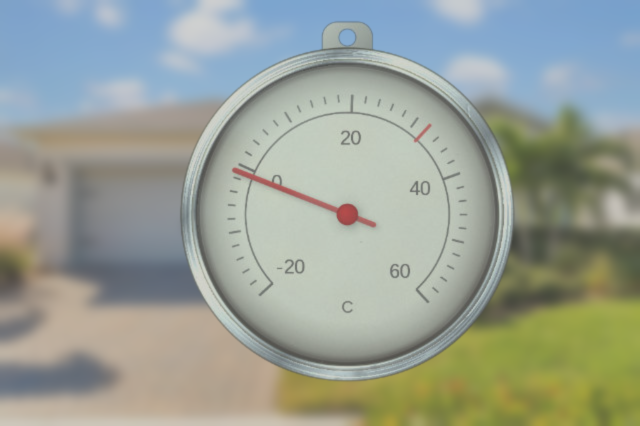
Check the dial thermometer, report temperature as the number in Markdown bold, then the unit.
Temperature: **-1** °C
